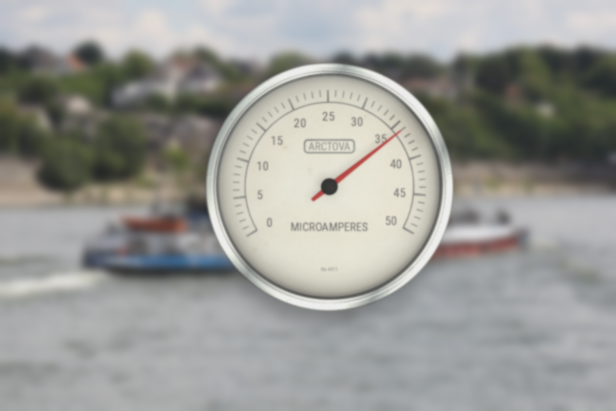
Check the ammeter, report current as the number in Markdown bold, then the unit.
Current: **36** µA
